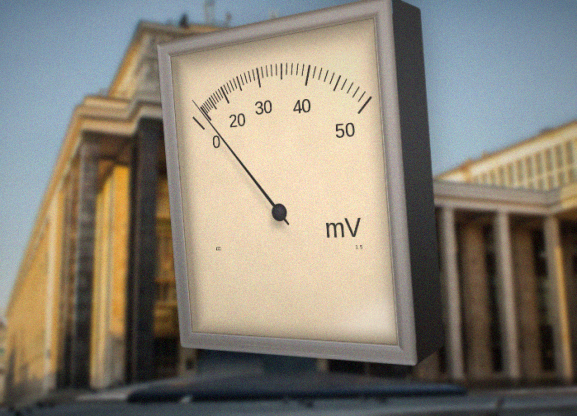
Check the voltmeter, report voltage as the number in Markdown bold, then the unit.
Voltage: **10** mV
